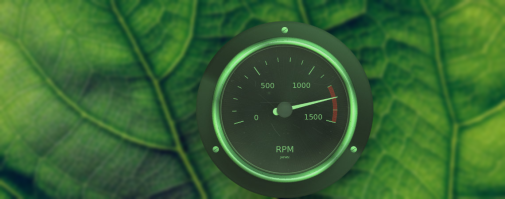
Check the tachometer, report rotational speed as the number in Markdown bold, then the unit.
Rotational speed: **1300** rpm
